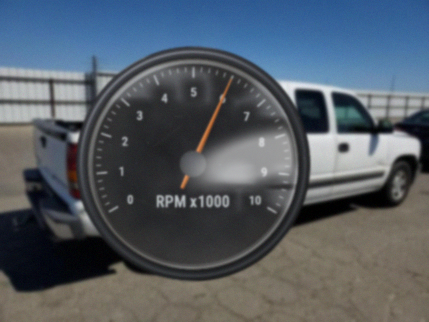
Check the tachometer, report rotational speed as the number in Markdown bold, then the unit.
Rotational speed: **6000** rpm
